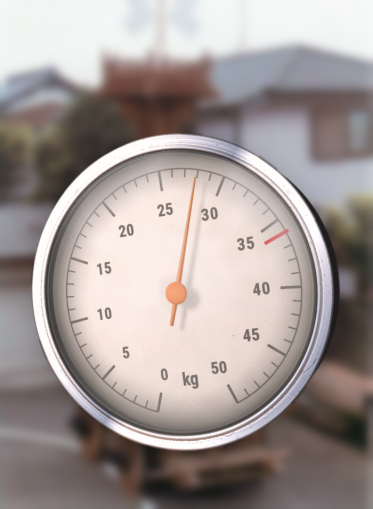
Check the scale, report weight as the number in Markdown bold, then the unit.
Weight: **28** kg
